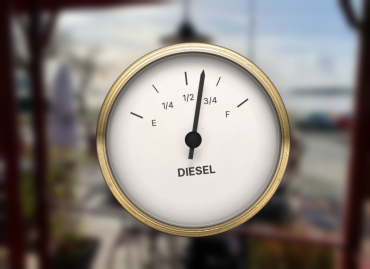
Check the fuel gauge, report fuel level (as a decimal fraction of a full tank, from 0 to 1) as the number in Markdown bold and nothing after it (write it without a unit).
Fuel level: **0.625**
